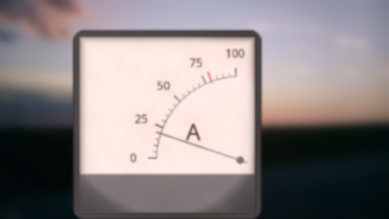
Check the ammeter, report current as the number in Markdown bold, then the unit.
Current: **20** A
